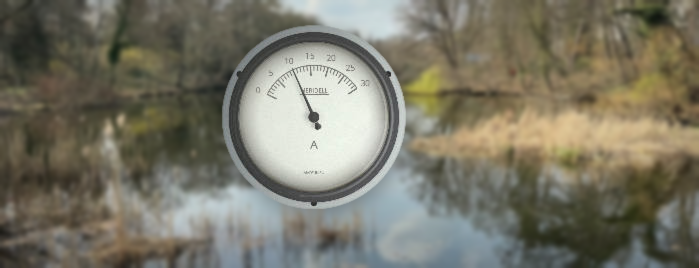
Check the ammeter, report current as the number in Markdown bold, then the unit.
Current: **10** A
